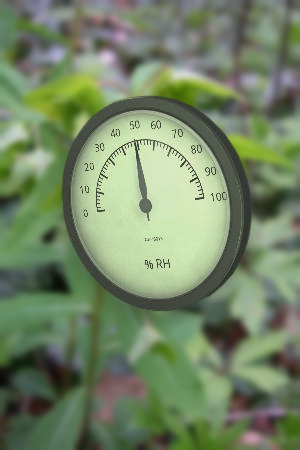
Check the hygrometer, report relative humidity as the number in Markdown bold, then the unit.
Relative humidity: **50** %
